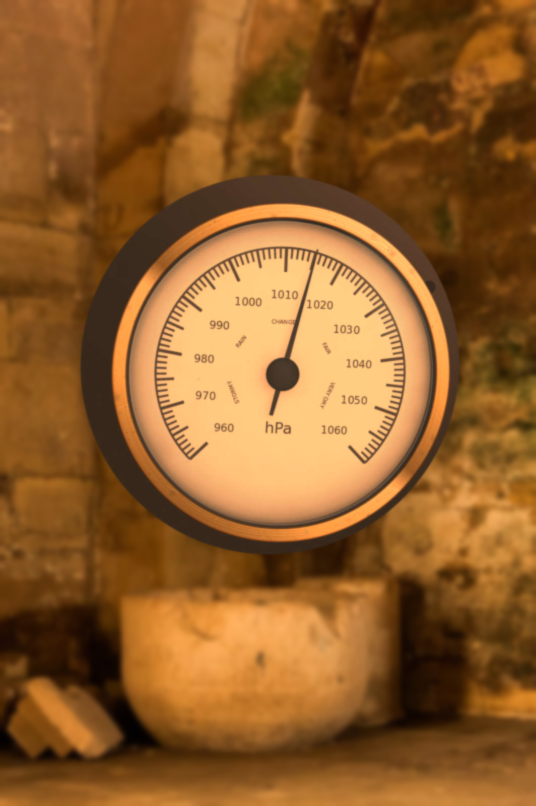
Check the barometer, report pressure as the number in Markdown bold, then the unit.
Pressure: **1015** hPa
